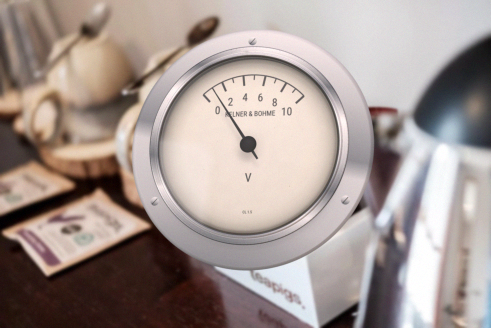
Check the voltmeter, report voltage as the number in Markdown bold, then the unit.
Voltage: **1** V
